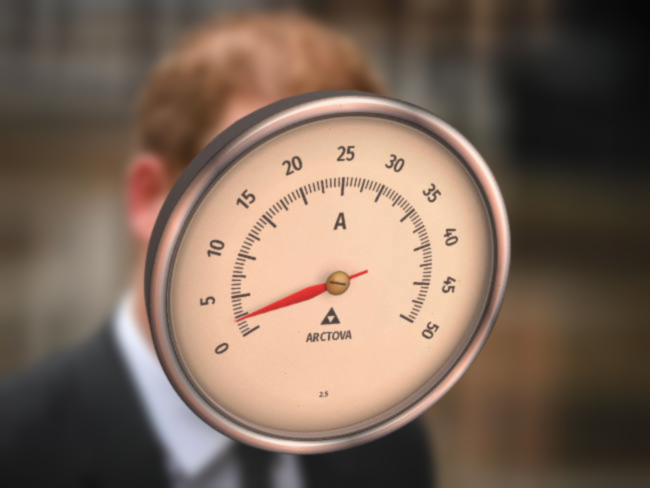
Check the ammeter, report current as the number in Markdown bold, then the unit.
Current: **2.5** A
